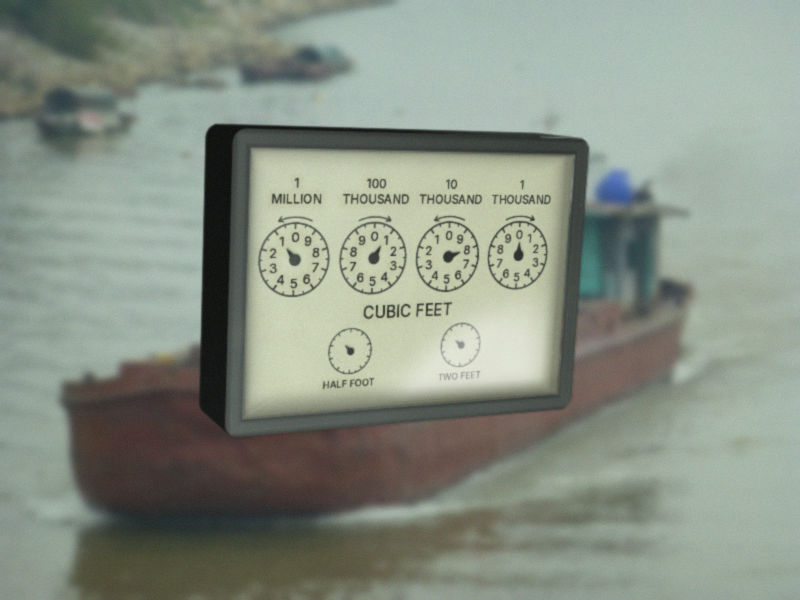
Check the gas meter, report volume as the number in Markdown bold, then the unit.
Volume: **108000** ft³
